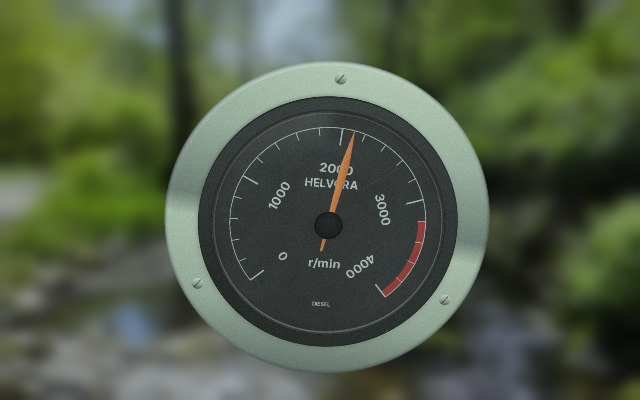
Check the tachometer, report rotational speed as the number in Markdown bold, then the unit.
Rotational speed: **2100** rpm
